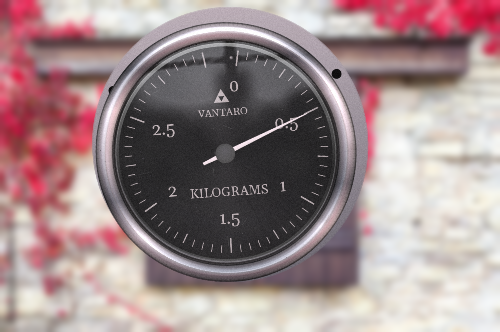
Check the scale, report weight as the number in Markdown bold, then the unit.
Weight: **0.5** kg
